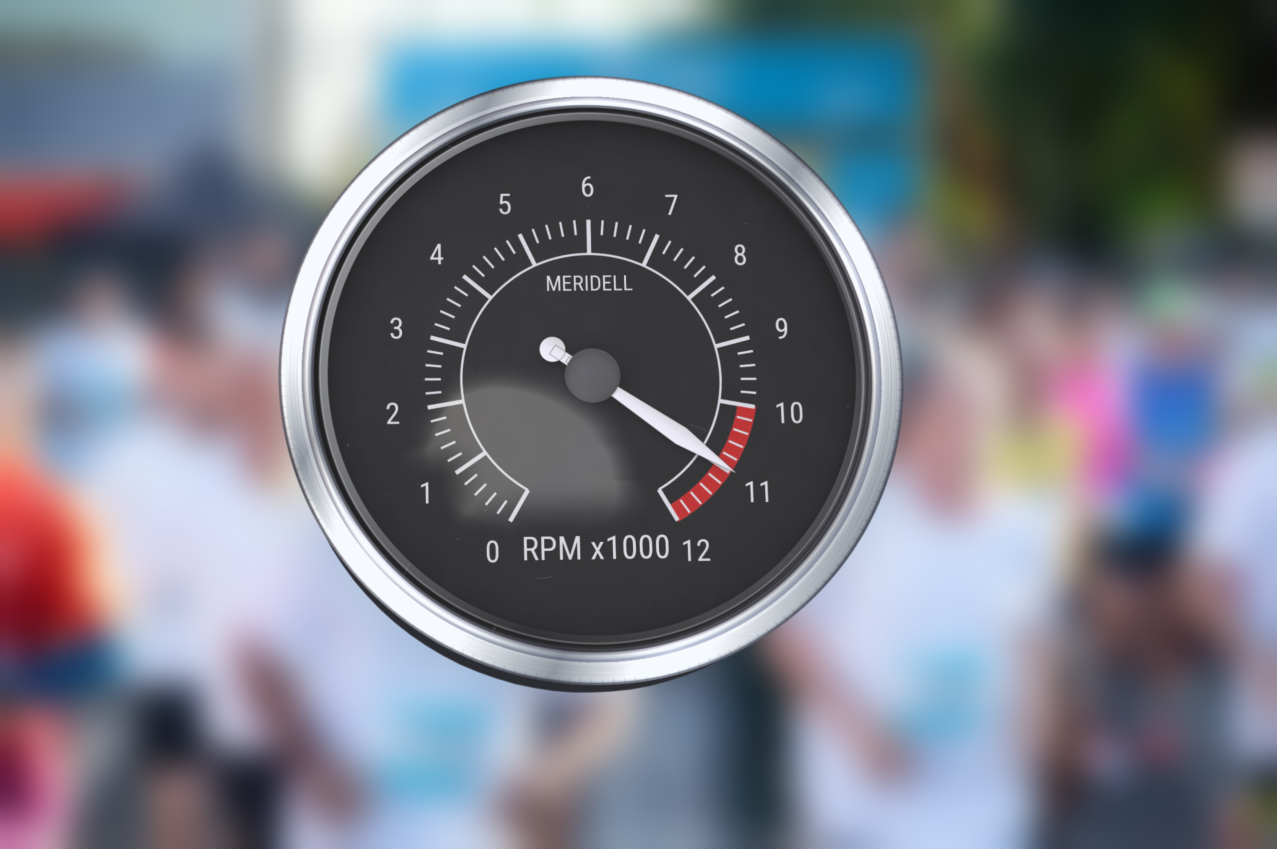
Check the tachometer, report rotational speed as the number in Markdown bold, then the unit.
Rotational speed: **11000** rpm
